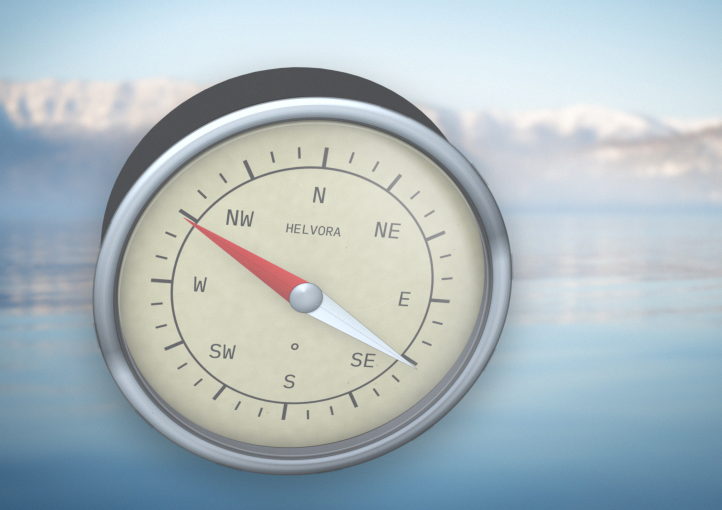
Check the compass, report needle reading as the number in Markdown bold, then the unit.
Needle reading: **300** °
